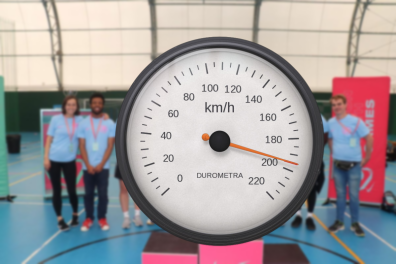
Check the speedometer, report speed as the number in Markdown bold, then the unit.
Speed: **195** km/h
